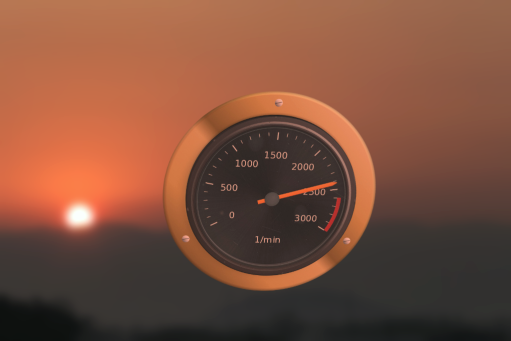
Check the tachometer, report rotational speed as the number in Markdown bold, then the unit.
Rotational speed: **2400** rpm
